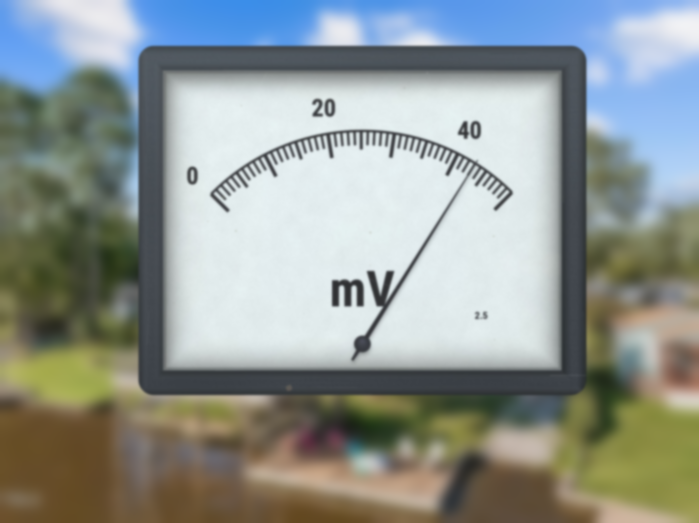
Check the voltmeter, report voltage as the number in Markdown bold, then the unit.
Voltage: **43** mV
